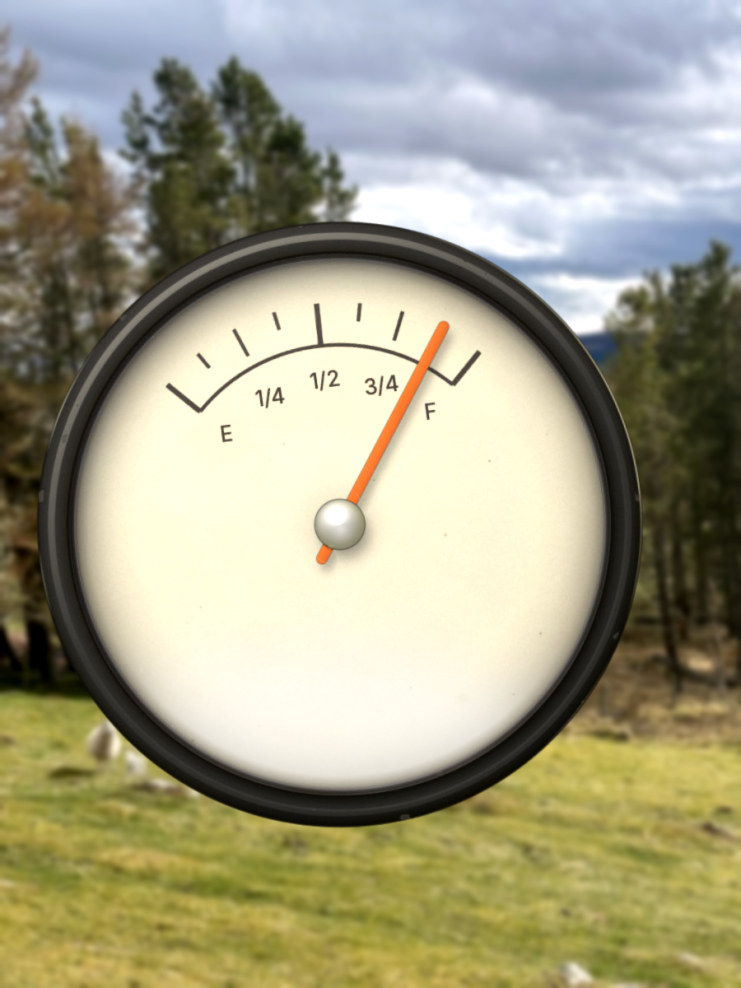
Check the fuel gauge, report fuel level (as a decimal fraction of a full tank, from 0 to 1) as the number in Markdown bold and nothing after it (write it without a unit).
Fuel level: **0.875**
